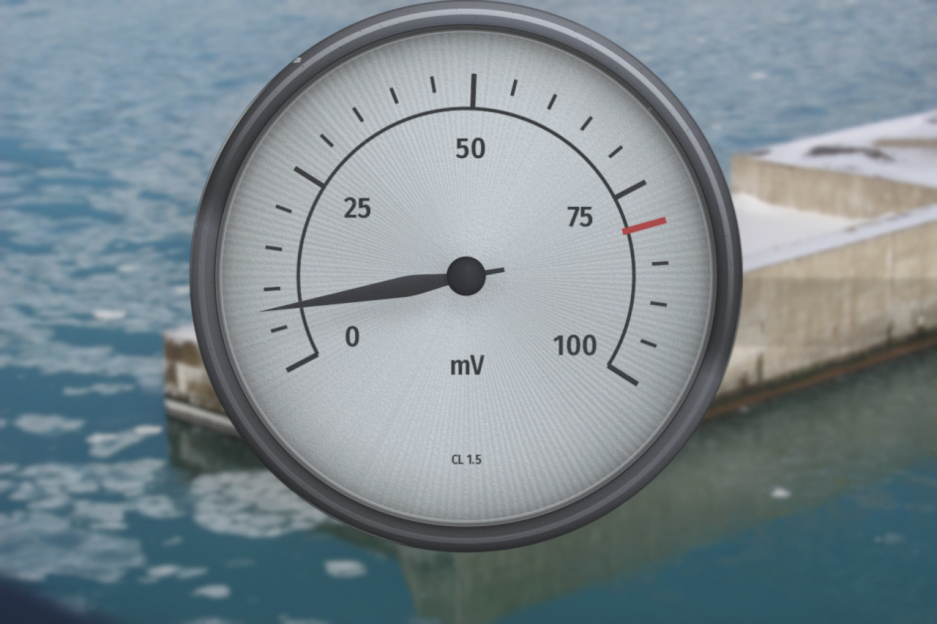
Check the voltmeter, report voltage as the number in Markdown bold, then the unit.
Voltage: **7.5** mV
